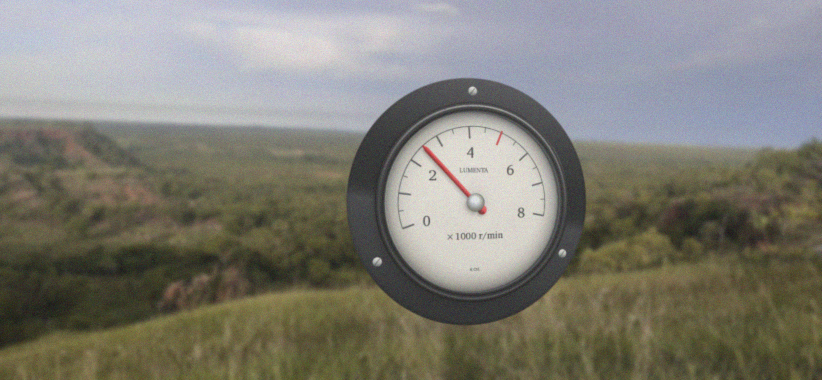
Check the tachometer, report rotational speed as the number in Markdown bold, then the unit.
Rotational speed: **2500** rpm
